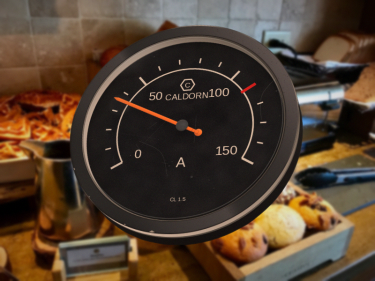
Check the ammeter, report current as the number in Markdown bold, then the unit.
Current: **35** A
